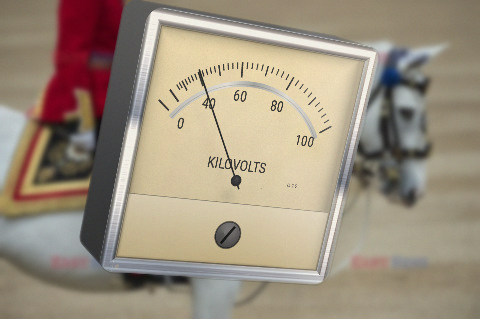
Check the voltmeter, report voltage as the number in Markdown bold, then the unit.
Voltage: **40** kV
